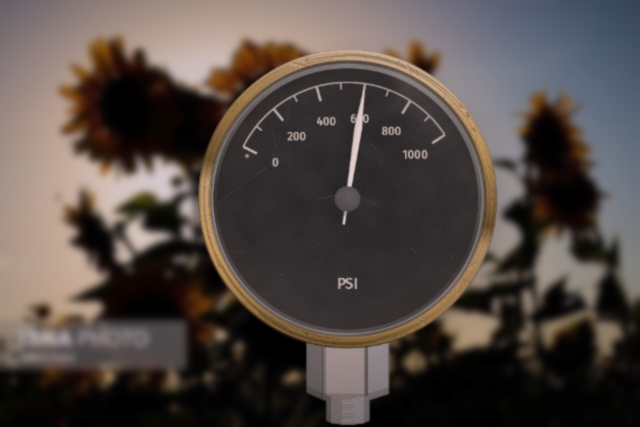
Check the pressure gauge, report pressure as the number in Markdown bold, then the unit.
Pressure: **600** psi
